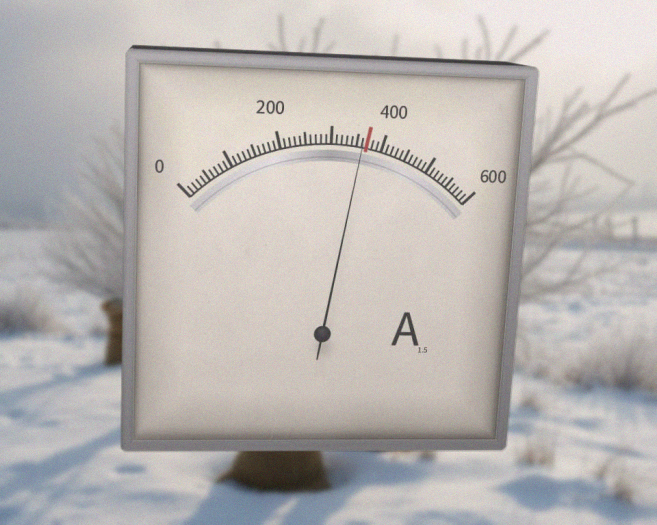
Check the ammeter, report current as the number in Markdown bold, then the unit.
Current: **360** A
